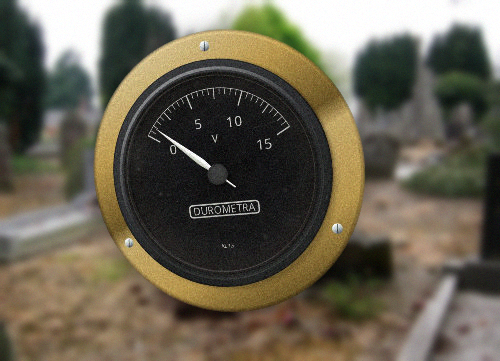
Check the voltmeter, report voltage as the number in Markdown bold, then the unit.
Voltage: **1** V
